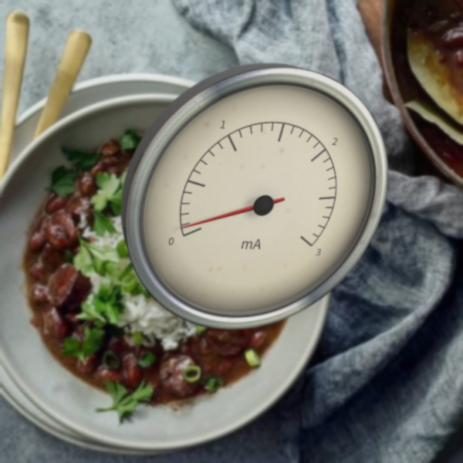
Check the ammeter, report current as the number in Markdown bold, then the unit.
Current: **0.1** mA
